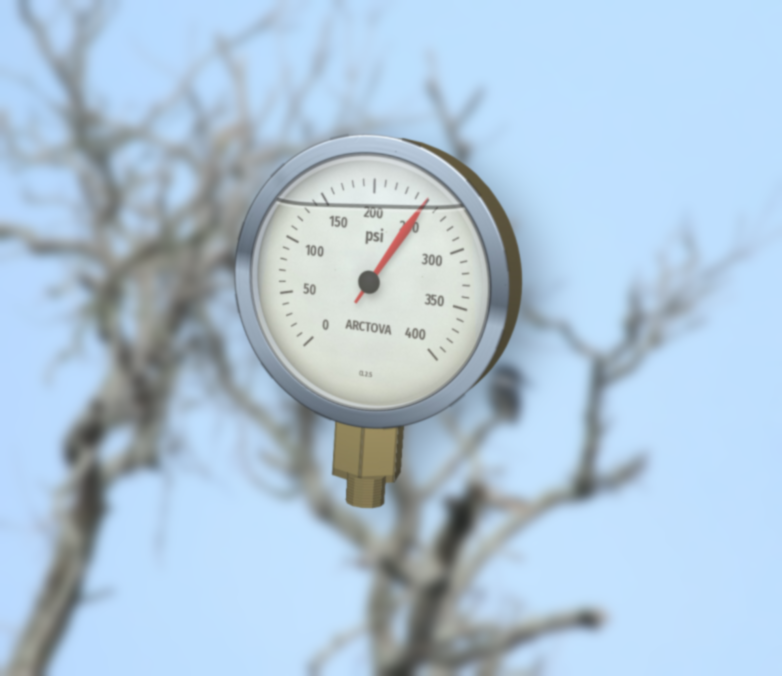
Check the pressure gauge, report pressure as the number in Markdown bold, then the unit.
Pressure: **250** psi
